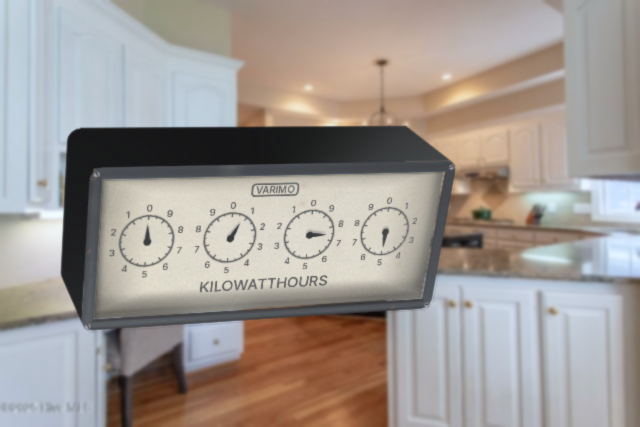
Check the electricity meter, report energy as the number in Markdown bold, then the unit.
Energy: **75** kWh
